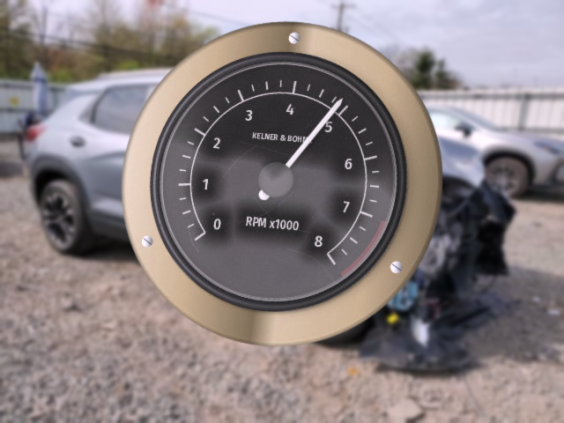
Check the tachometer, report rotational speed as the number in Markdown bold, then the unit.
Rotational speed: **4875** rpm
